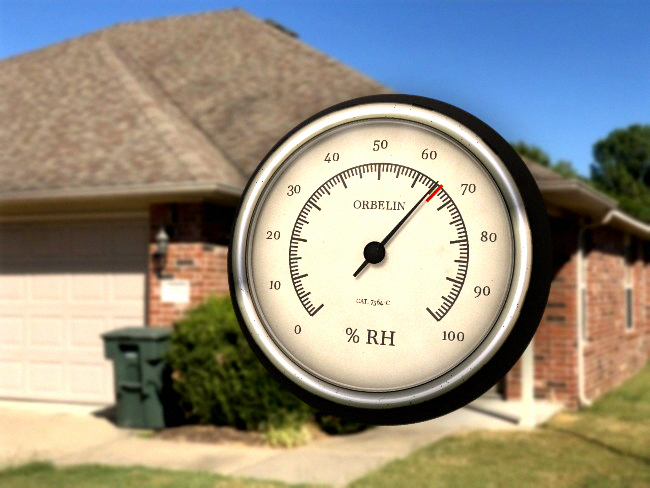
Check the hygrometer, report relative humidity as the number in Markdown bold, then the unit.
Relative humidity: **65** %
